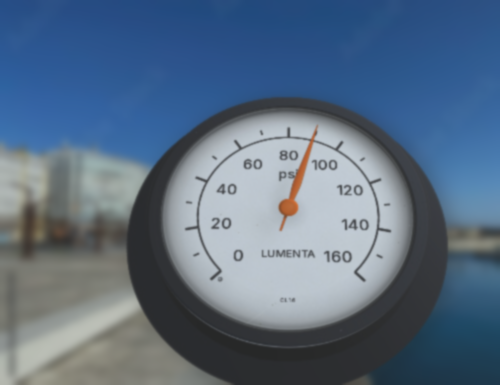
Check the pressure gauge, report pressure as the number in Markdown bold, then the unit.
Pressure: **90** psi
